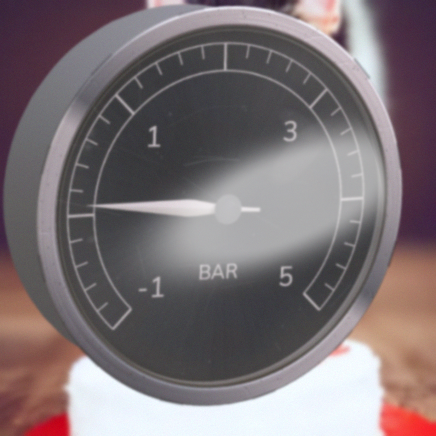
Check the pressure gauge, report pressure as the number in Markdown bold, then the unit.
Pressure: **0.1** bar
